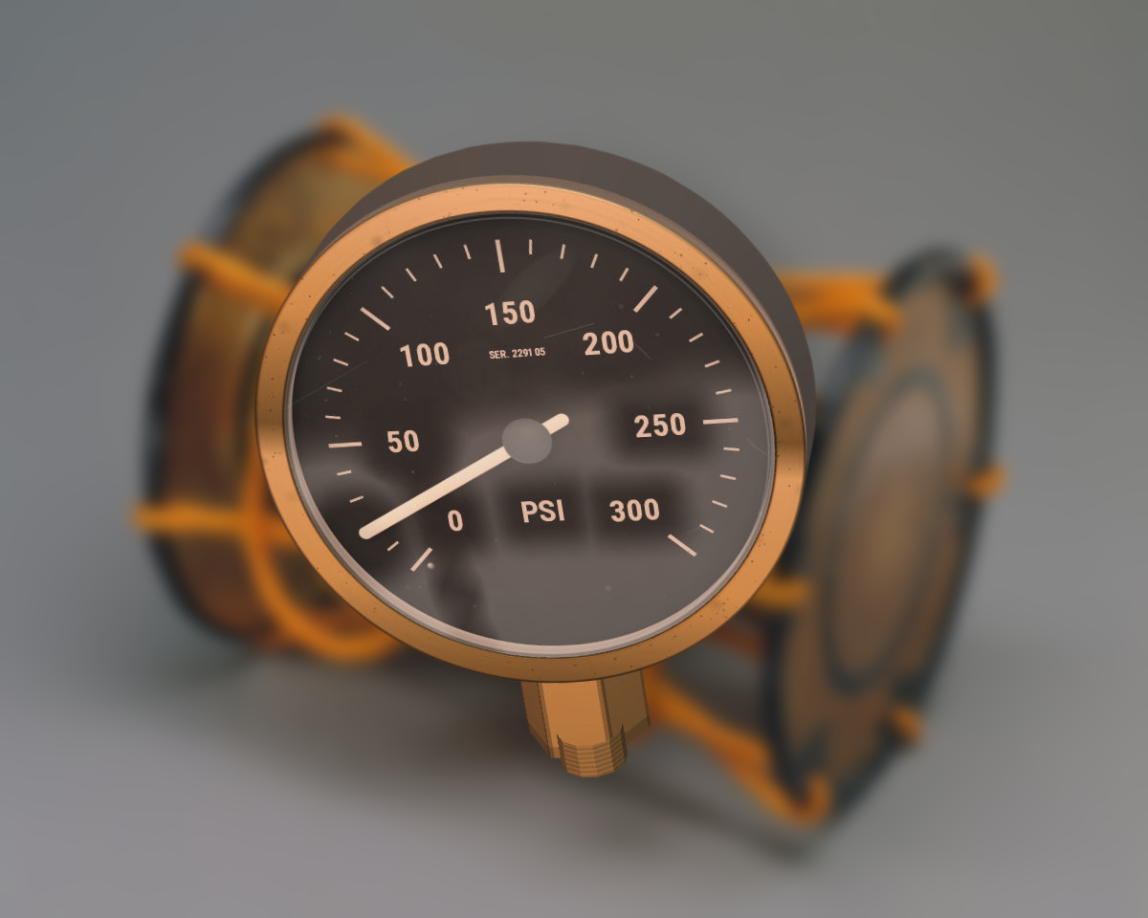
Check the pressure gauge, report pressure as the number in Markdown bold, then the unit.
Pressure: **20** psi
